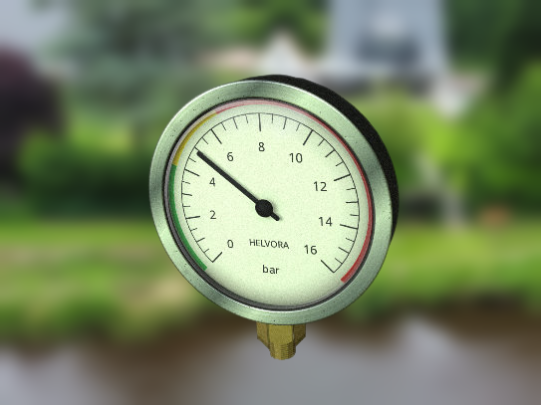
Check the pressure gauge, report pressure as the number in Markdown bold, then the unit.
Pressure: **5** bar
